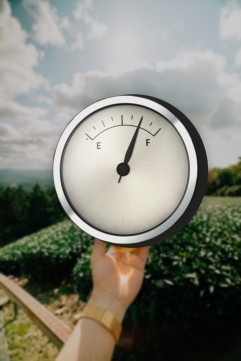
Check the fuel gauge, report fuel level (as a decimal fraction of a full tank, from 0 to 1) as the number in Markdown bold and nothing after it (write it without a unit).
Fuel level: **0.75**
